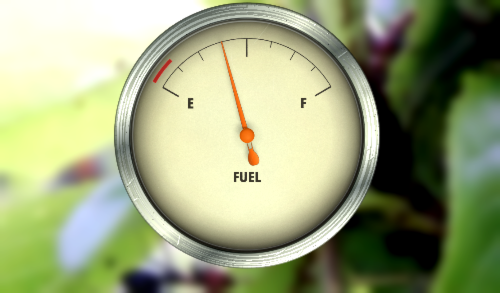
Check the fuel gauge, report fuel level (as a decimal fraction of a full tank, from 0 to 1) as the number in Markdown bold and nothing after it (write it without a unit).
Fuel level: **0.375**
